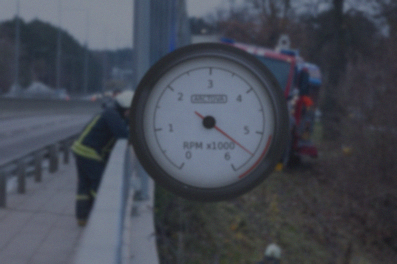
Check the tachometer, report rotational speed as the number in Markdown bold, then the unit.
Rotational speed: **5500** rpm
